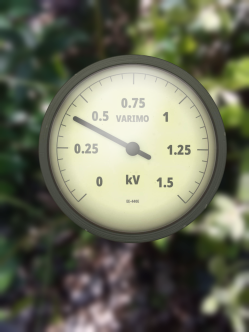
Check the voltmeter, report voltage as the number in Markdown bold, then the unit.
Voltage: **0.4** kV
